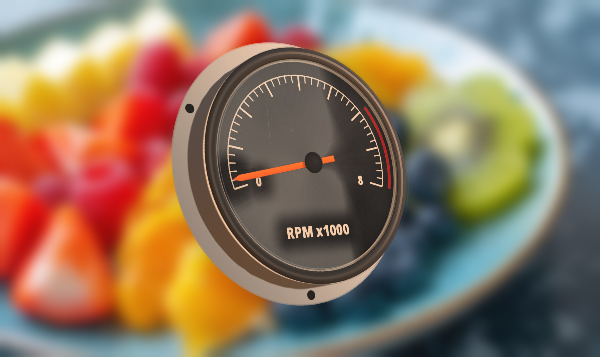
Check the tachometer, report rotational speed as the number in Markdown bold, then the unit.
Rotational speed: **200** rpm
